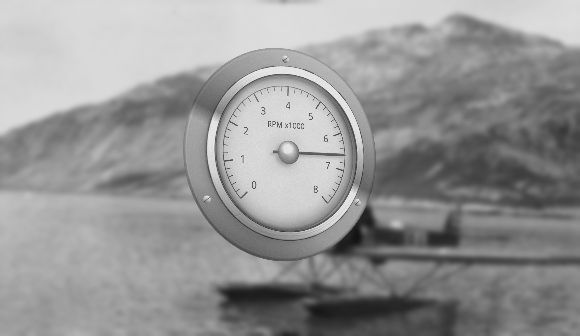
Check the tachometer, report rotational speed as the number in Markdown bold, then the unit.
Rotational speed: **6600** rpm
